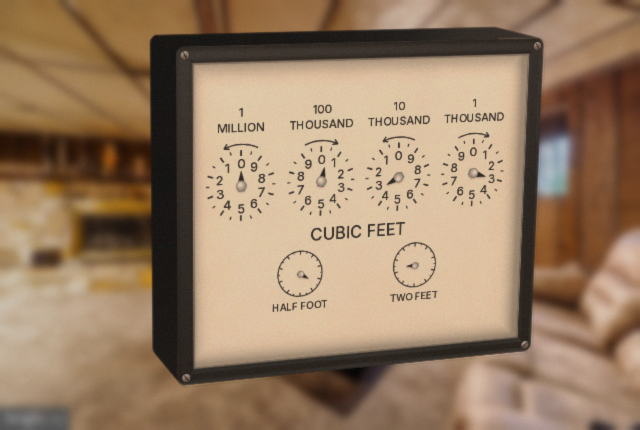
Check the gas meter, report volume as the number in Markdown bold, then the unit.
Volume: **3300** ft³
